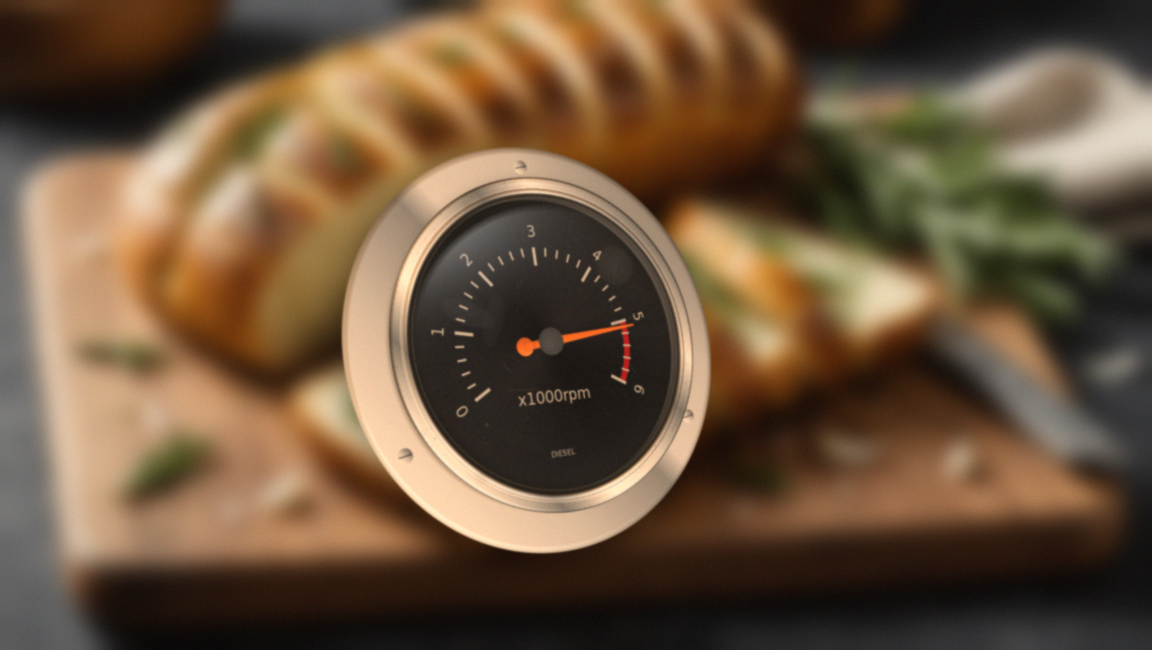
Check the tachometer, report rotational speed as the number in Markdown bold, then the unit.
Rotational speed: **5100** rpm
